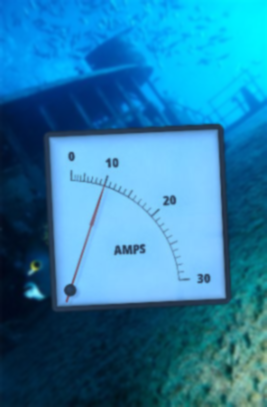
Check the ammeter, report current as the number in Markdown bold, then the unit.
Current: **10** A
